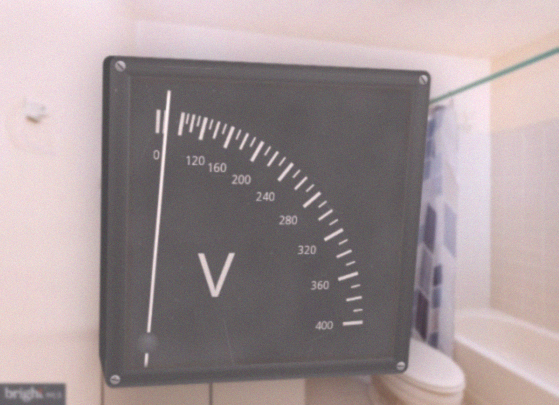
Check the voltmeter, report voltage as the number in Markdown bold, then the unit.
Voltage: **40** V
